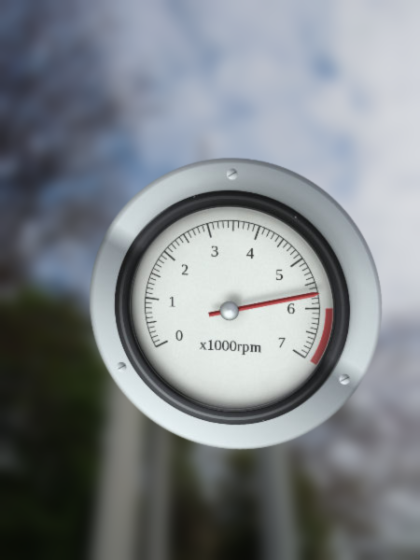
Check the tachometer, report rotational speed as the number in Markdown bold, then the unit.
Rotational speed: **5700** rpm
